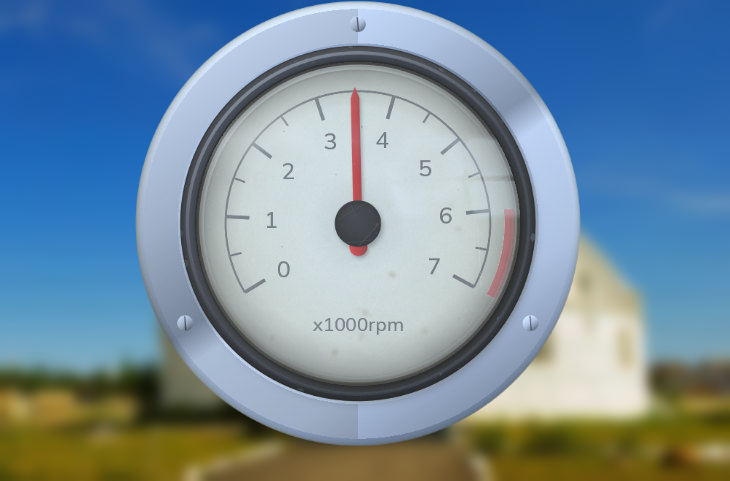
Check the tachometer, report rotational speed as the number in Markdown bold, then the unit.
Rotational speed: **3500** rpm
